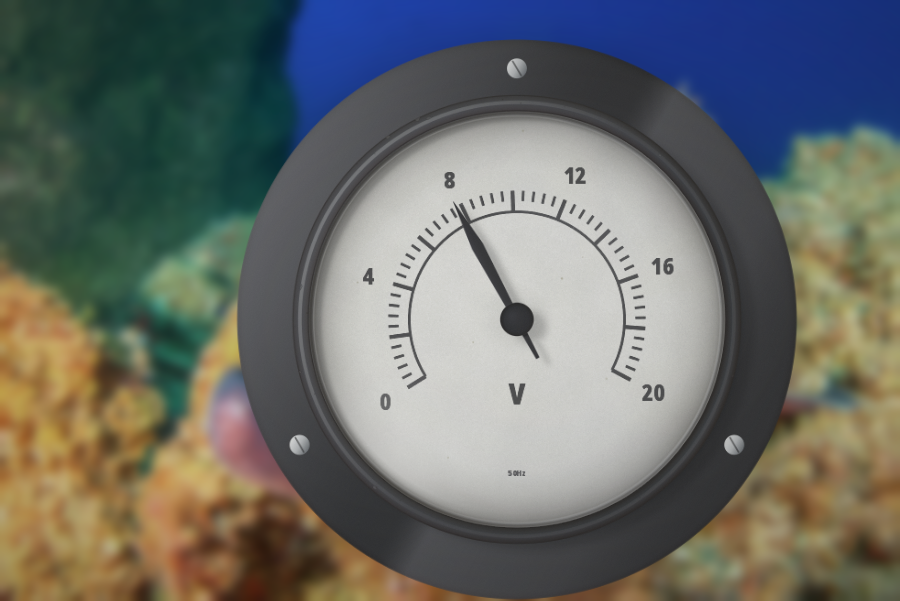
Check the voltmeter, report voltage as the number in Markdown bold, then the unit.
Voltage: **7.8** V
